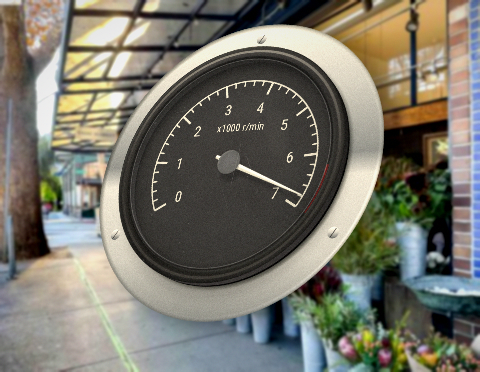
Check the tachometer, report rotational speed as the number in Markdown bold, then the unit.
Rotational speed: **6800** rpm
